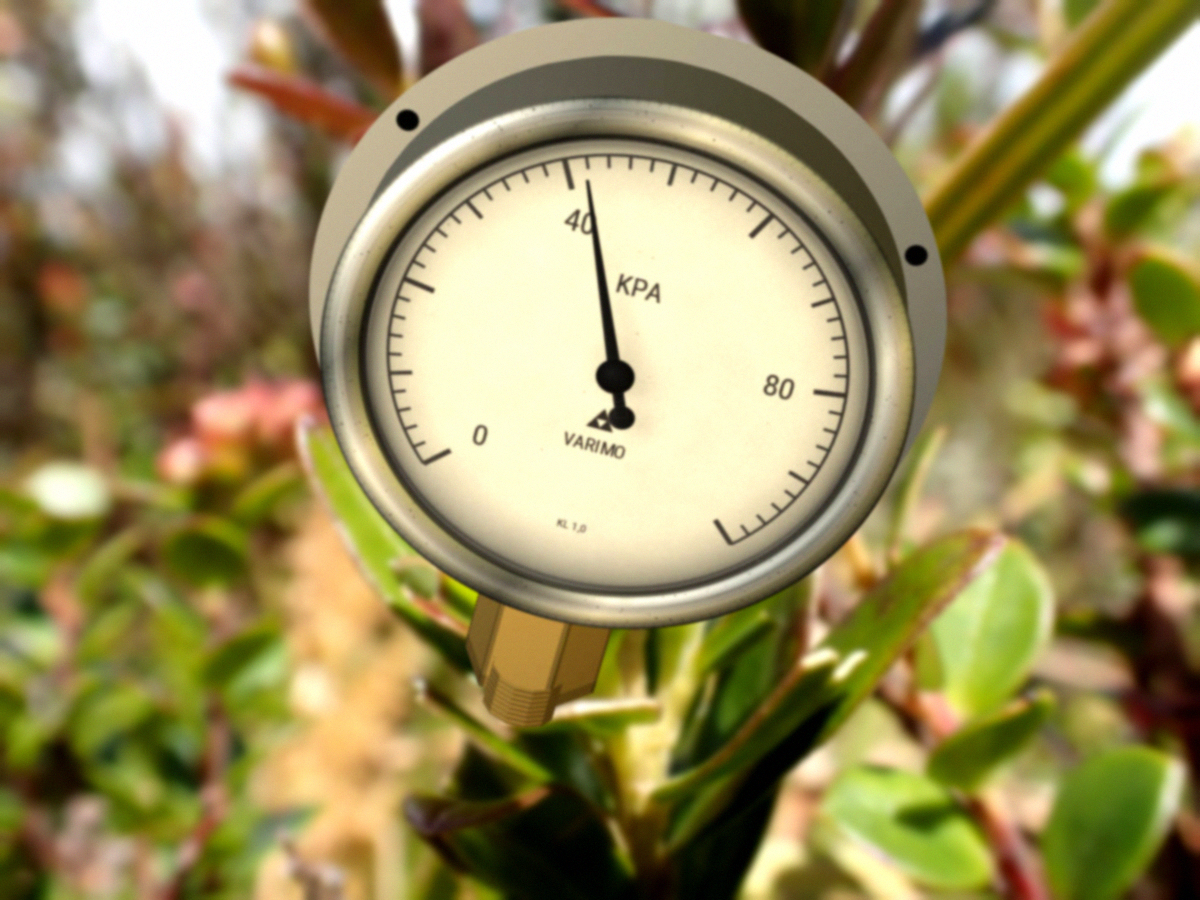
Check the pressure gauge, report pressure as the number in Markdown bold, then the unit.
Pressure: **42** kPa
